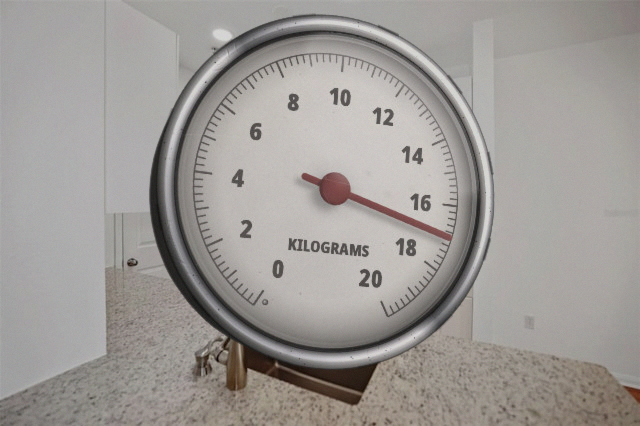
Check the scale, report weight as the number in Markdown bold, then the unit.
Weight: **17** kg
